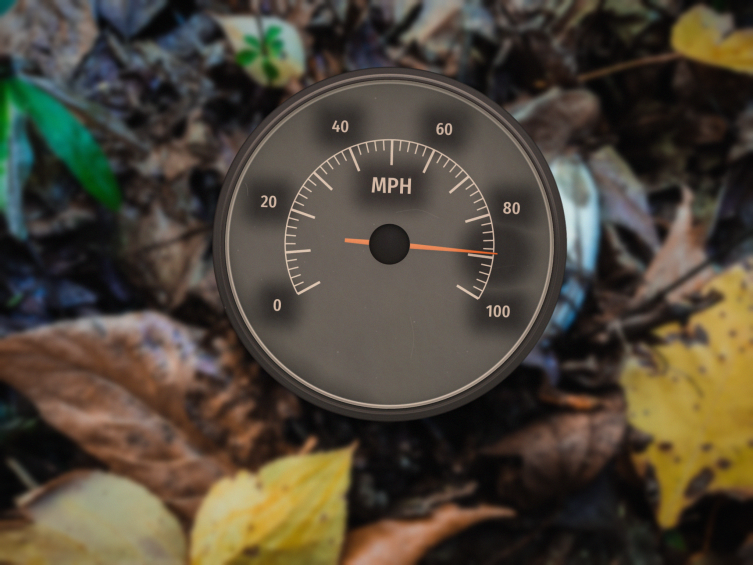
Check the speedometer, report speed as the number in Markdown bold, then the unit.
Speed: **89** mph
